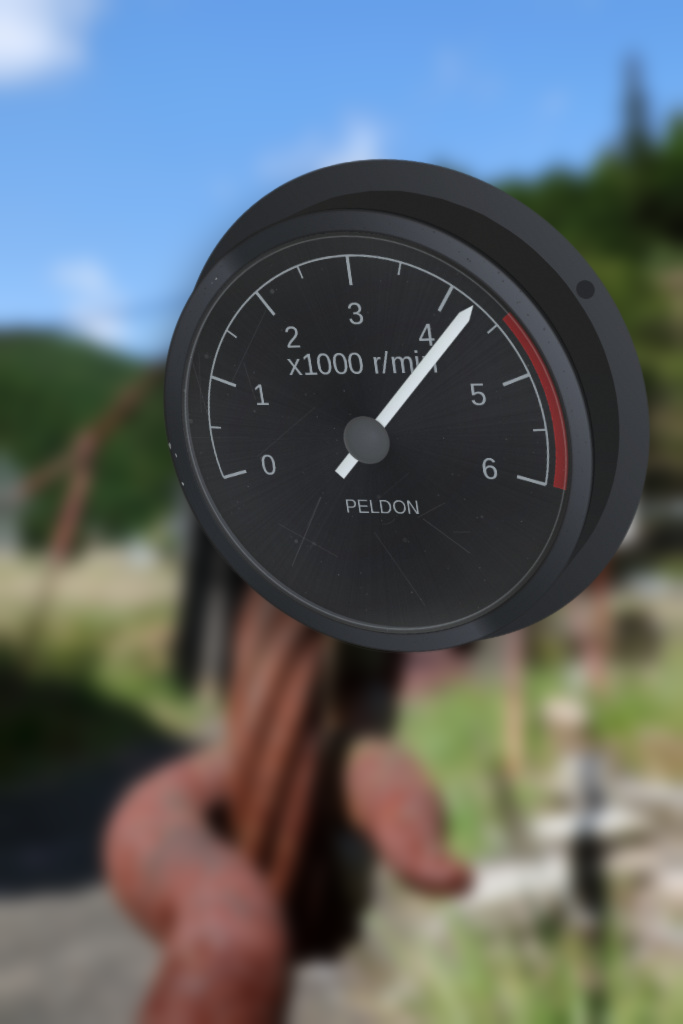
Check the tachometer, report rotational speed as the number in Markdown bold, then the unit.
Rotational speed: **4250** rpm
